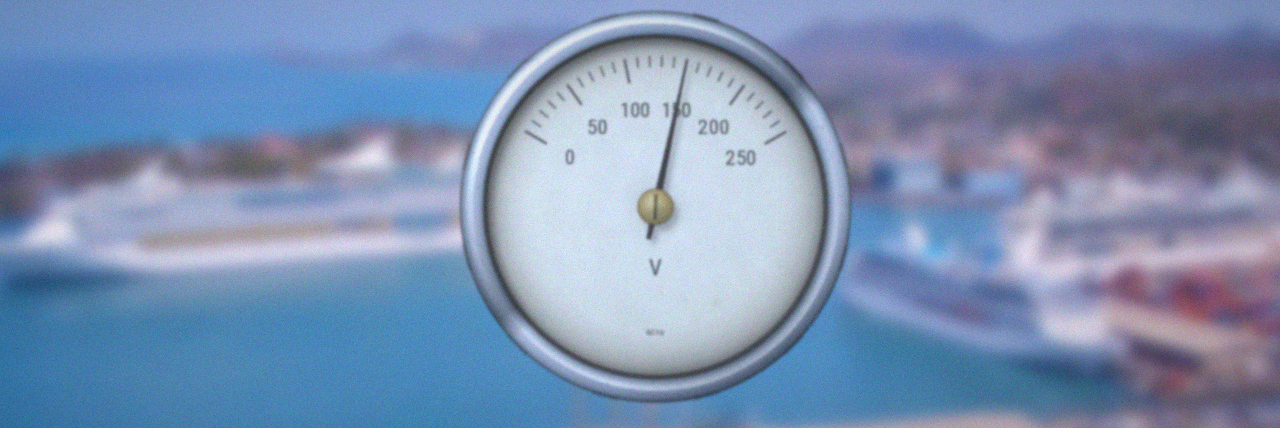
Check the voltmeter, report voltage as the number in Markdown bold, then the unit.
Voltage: **150** V
